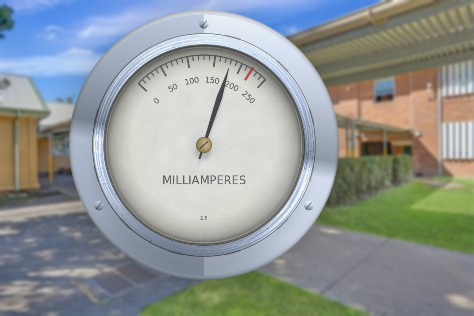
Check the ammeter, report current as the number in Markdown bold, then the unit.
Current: **180** mA
